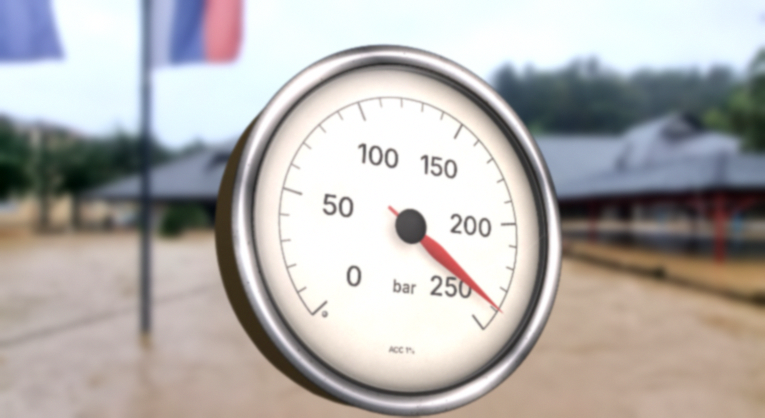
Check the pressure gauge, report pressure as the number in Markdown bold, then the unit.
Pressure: **240** bar
